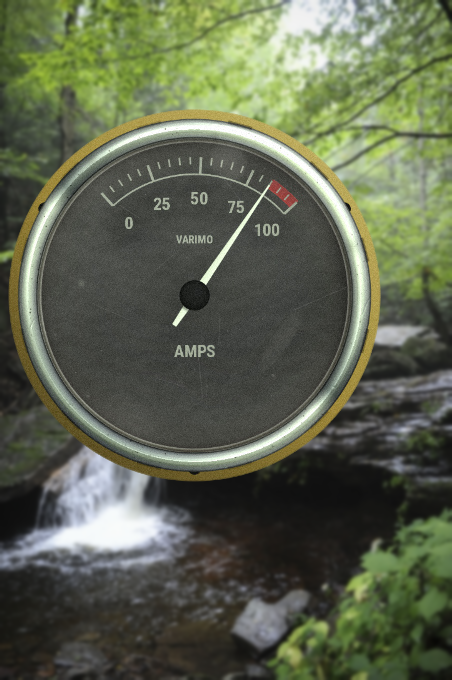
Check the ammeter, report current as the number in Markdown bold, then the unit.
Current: **85** A
